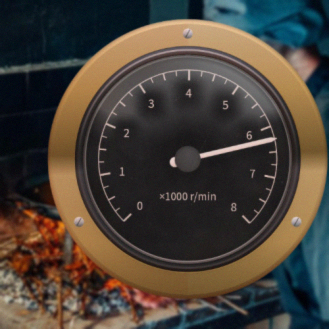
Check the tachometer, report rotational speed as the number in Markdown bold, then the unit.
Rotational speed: **6250** rpm
